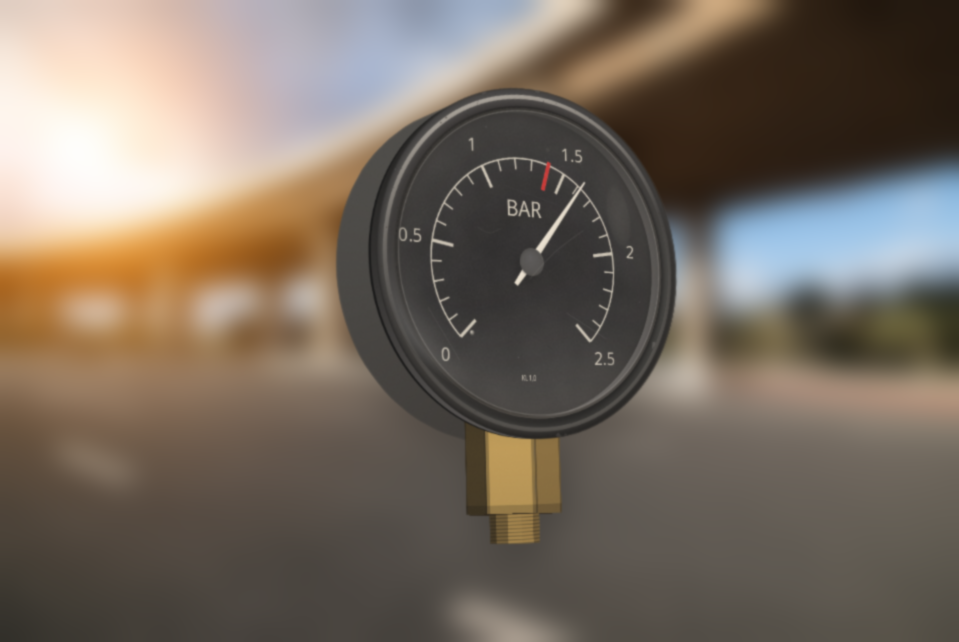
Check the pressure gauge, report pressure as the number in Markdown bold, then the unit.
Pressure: **1.6** bar
